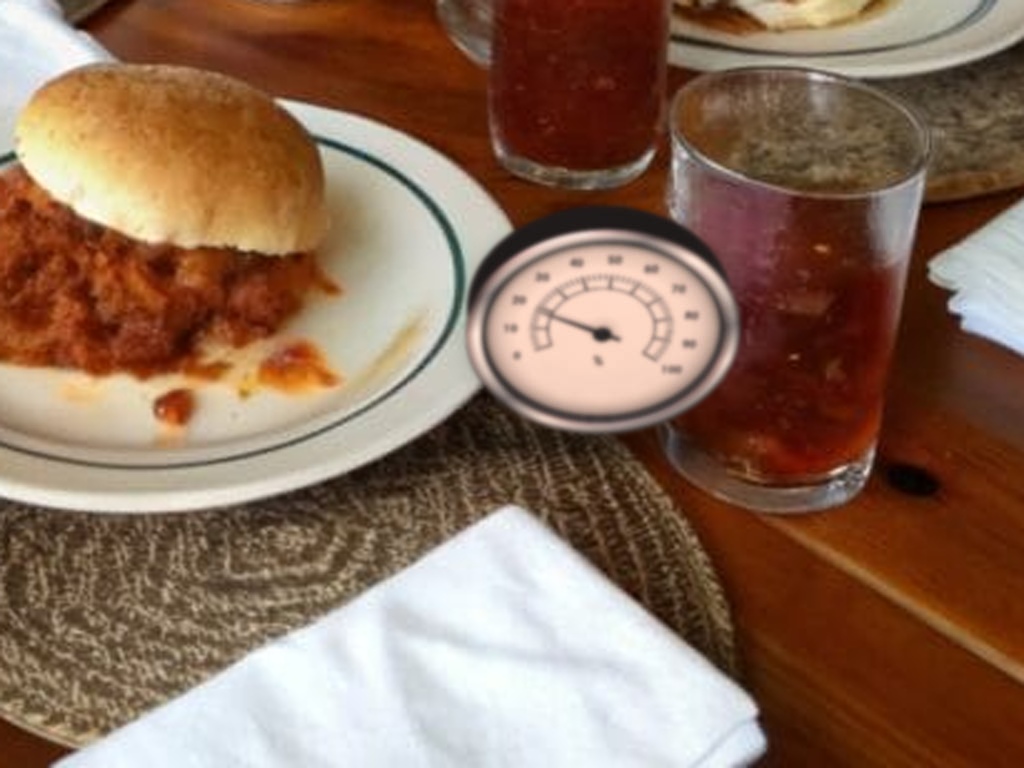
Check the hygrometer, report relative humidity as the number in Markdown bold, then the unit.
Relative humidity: **20** %
